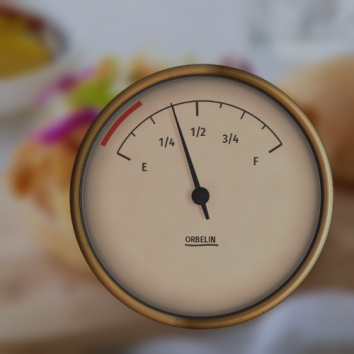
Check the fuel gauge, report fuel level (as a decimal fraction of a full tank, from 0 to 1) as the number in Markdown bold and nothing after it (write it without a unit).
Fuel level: **0.375**
